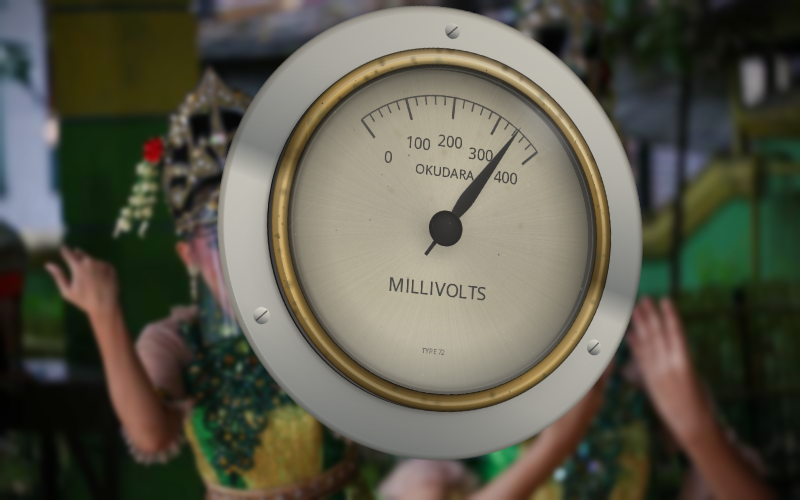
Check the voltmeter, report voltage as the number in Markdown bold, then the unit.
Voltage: **340** mV
